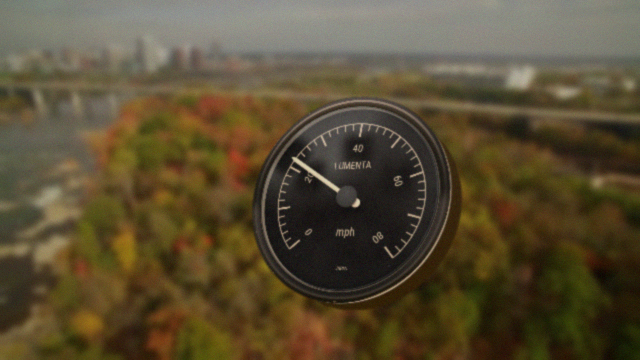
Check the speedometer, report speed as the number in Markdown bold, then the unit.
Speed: **22** mph
